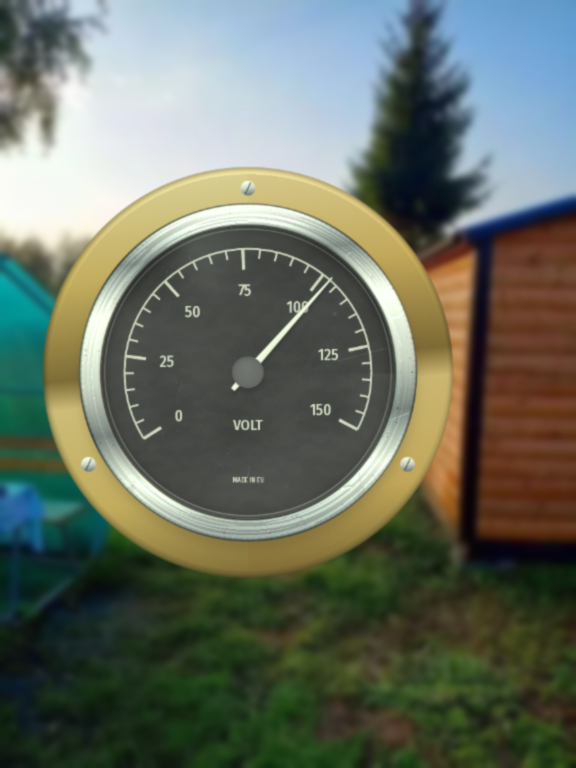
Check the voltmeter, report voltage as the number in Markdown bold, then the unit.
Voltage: **102.5** V
